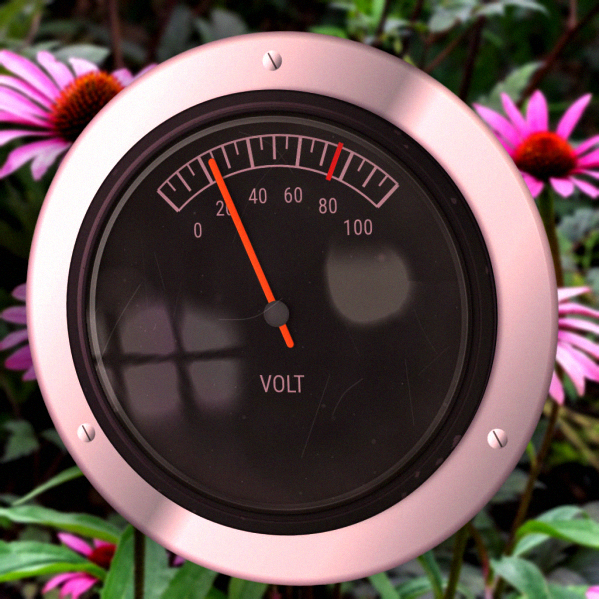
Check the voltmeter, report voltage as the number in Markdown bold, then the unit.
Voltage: **25** V
